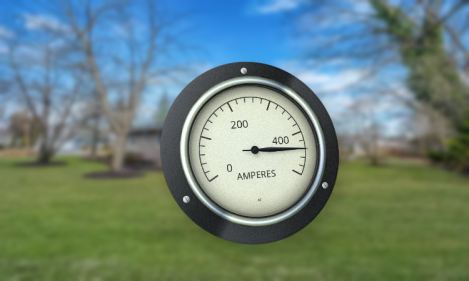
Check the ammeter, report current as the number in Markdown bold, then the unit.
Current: **440** A
